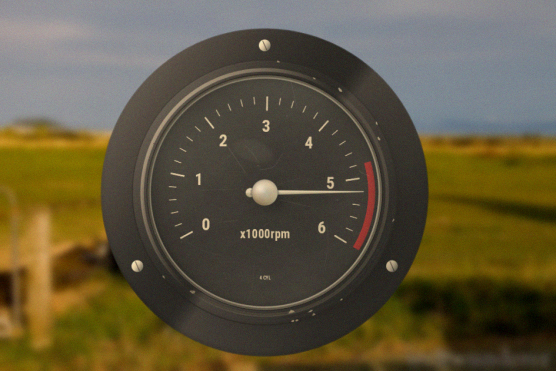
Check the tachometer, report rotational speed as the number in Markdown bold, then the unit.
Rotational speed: **5200** rpm
